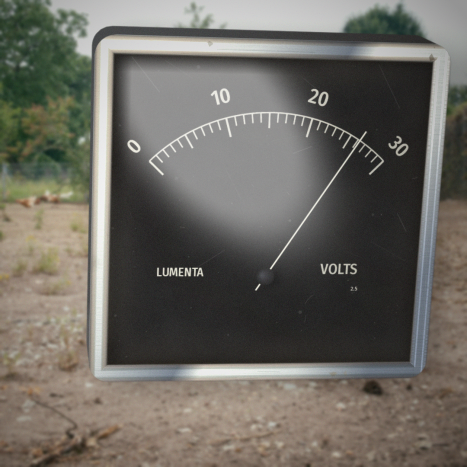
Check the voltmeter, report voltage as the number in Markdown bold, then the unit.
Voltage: **26** V
